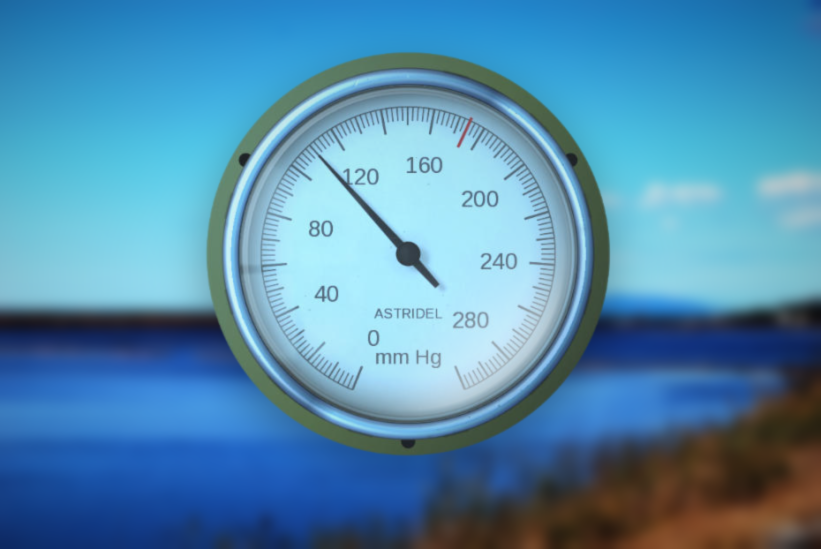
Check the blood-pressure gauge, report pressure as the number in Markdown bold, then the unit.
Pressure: **110** mmHg
